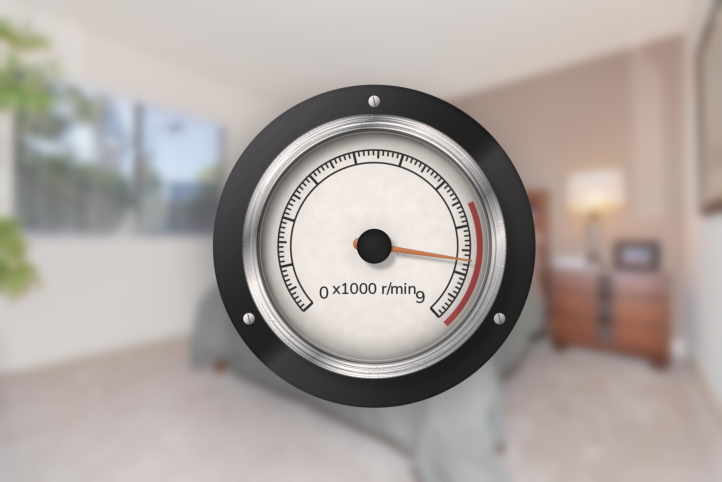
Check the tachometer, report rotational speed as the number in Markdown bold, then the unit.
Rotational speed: **7700** rpm
